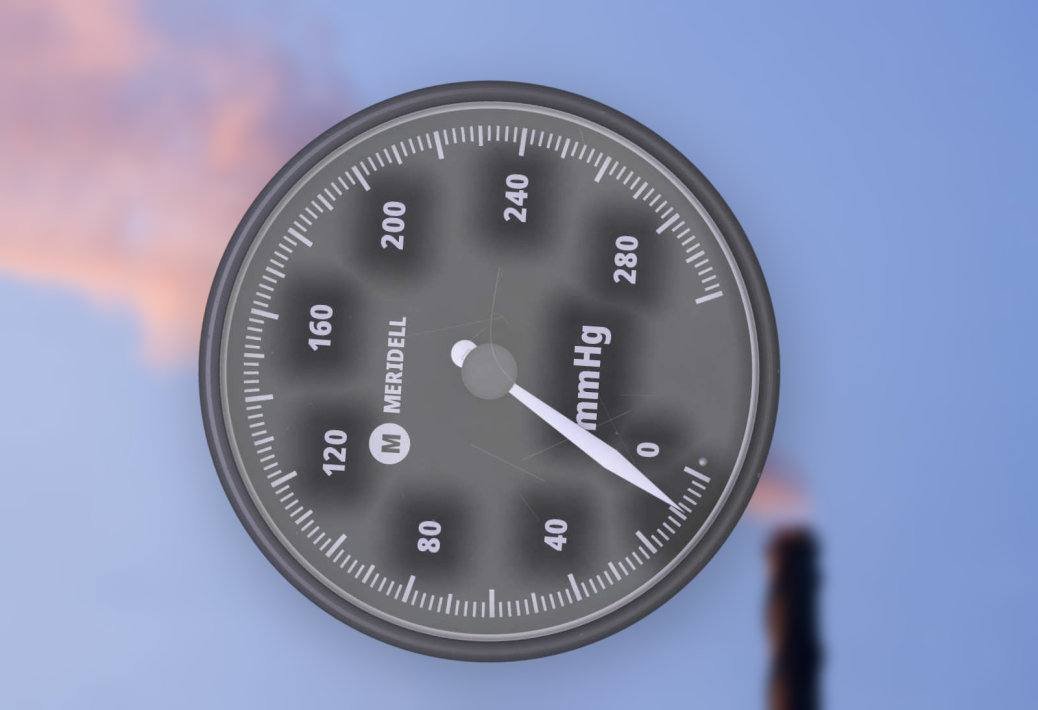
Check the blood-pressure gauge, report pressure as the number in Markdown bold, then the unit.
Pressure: **9** mmHg
